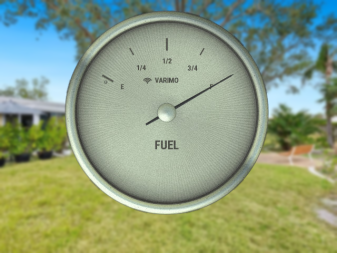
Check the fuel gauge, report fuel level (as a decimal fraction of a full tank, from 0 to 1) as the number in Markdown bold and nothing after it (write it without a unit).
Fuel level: **1**
